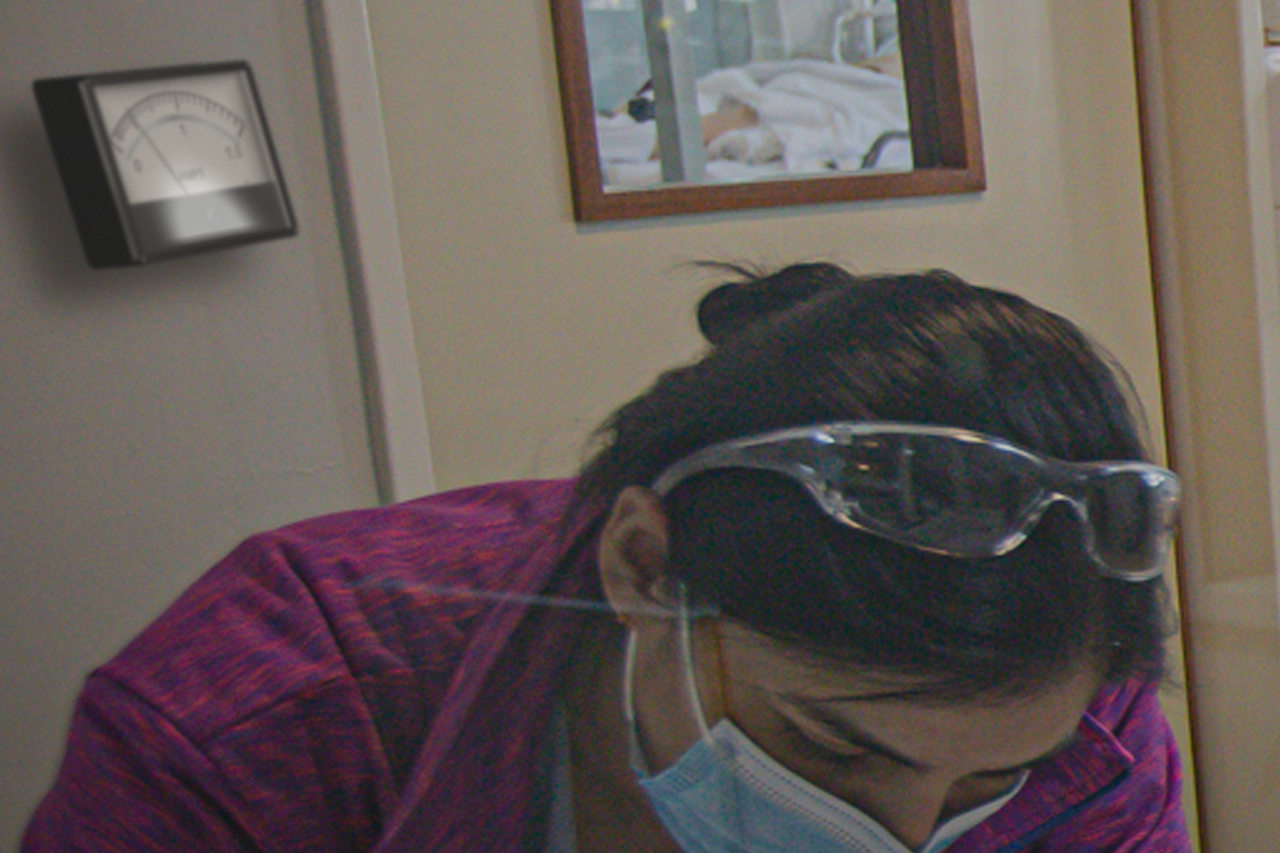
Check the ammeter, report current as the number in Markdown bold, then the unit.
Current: **0.5** A
